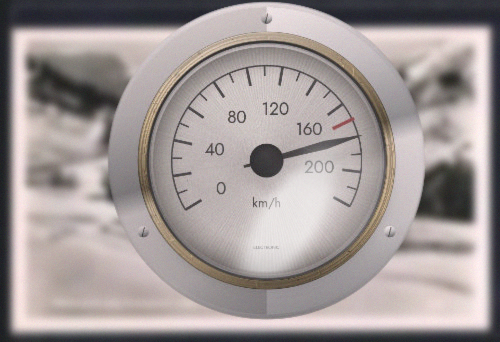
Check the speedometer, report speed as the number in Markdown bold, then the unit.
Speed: **180** km/h
